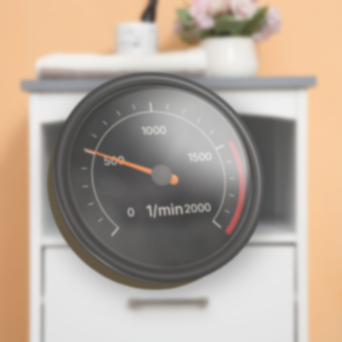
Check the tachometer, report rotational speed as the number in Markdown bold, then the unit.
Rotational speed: **500** rpm
